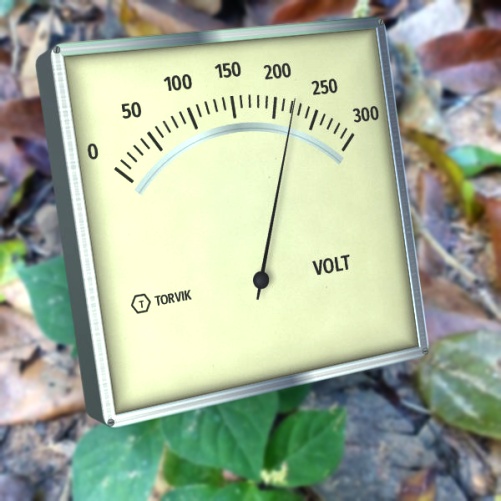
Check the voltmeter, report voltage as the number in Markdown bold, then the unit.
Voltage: **220** V
